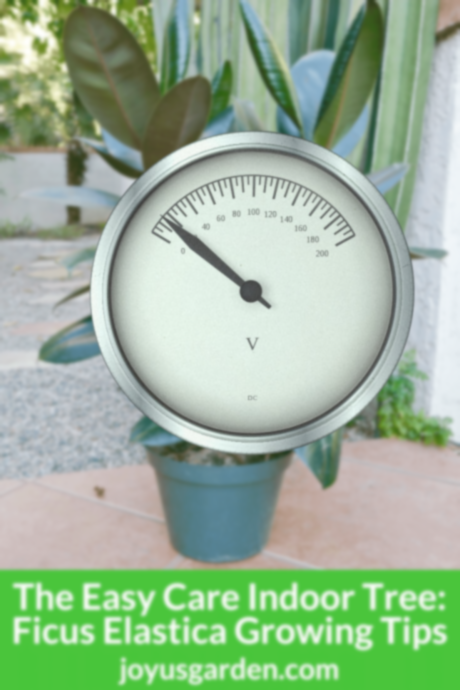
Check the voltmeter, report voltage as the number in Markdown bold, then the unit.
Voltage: **15** V
